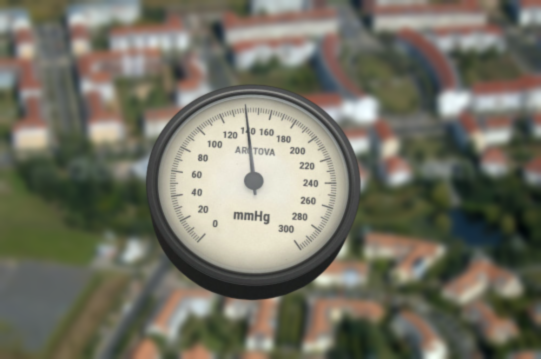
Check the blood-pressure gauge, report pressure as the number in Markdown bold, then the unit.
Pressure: **140** mmHg
